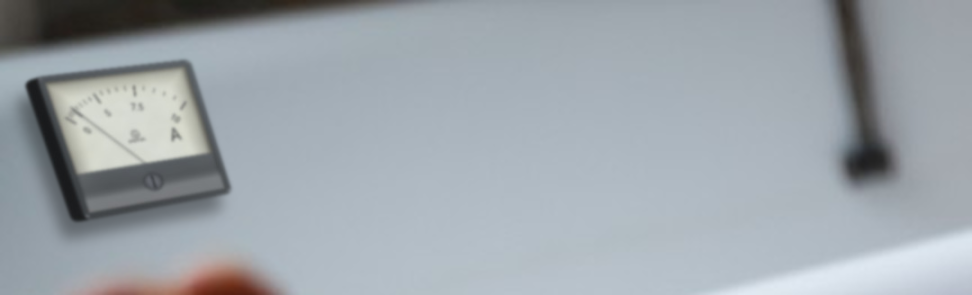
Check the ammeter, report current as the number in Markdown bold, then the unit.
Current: **2.5** A
